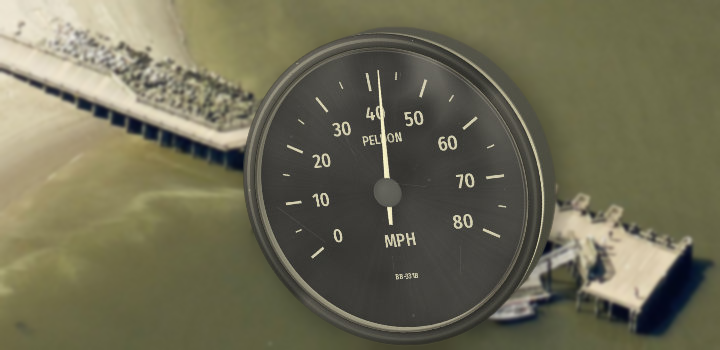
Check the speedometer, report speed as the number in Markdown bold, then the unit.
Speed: **42.5** mph
